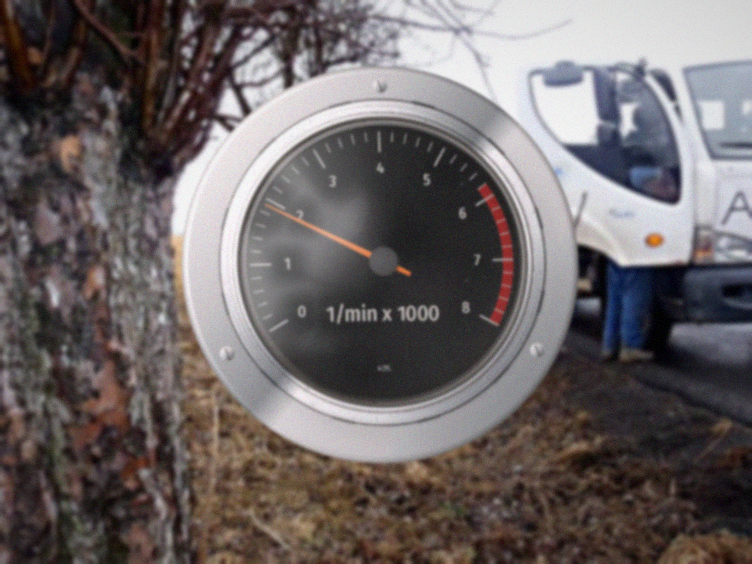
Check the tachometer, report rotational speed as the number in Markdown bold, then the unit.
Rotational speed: **1900** rpm
